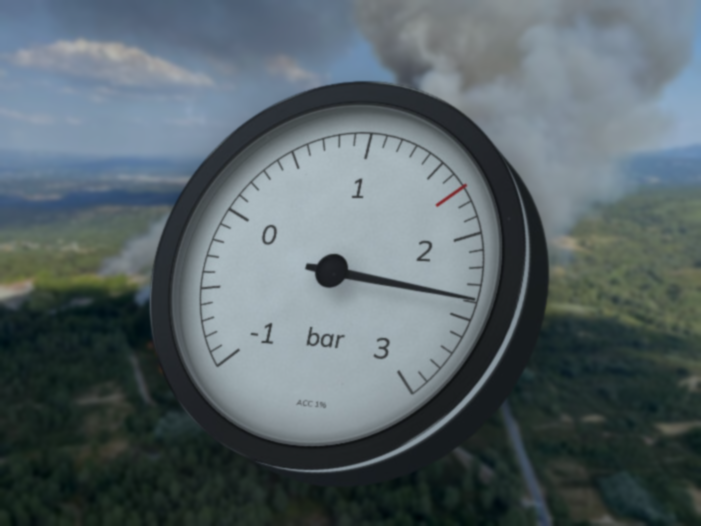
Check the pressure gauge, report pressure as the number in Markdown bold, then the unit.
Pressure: **2.4** bar
